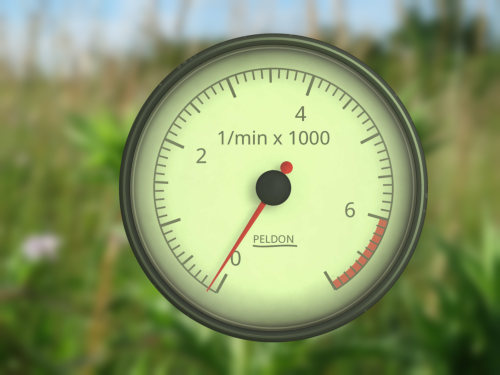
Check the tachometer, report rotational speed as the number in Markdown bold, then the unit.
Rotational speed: **100** rpm
